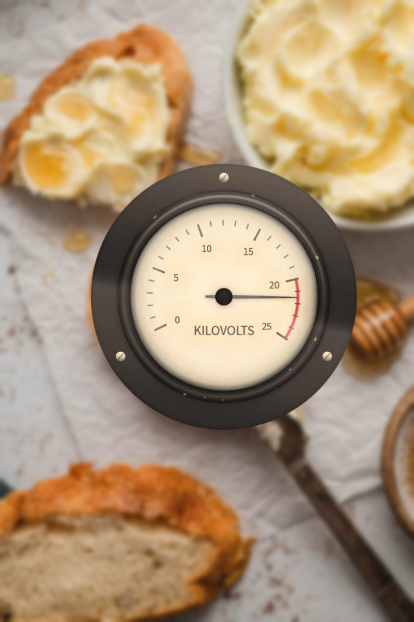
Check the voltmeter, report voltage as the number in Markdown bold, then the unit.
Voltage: **21.5** kV
